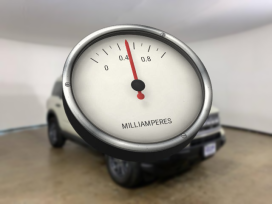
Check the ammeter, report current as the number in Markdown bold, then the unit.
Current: **0.5** mA
